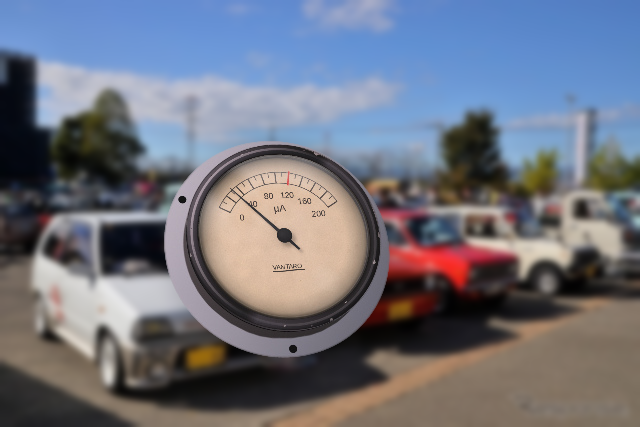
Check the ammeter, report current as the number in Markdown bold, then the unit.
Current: **30** µA
